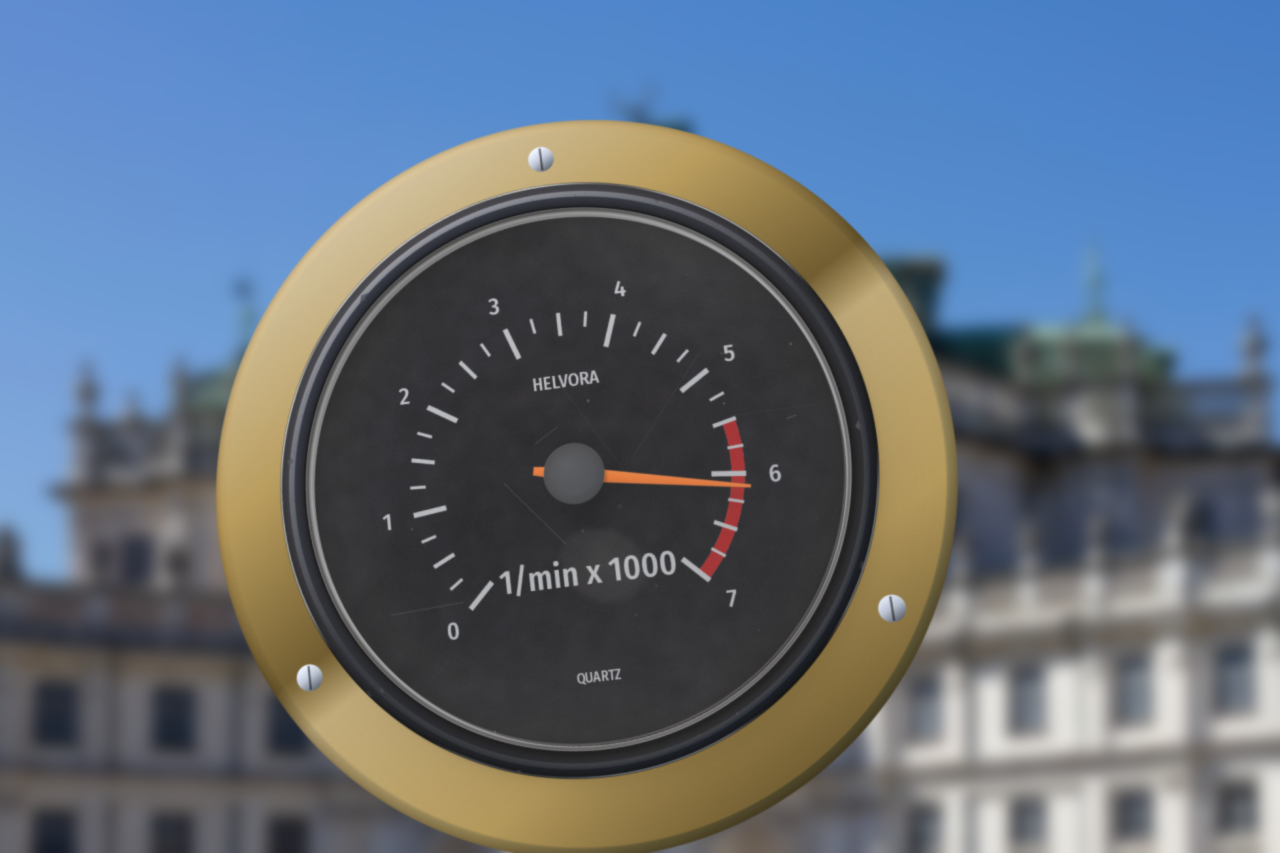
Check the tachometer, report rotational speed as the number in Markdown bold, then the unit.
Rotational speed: **6125** rpm
